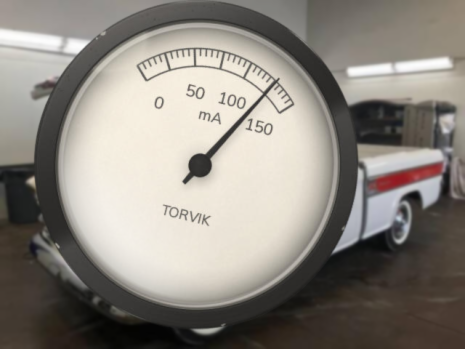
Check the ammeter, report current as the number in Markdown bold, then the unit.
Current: **125** mA
